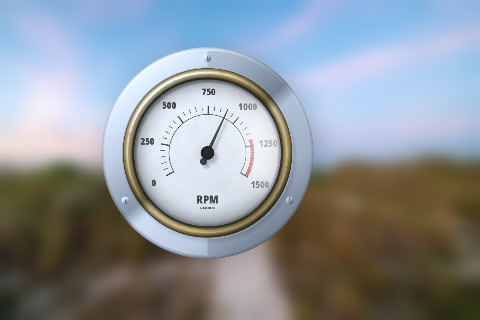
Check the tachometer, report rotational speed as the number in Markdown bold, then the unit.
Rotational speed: **900** rpm
